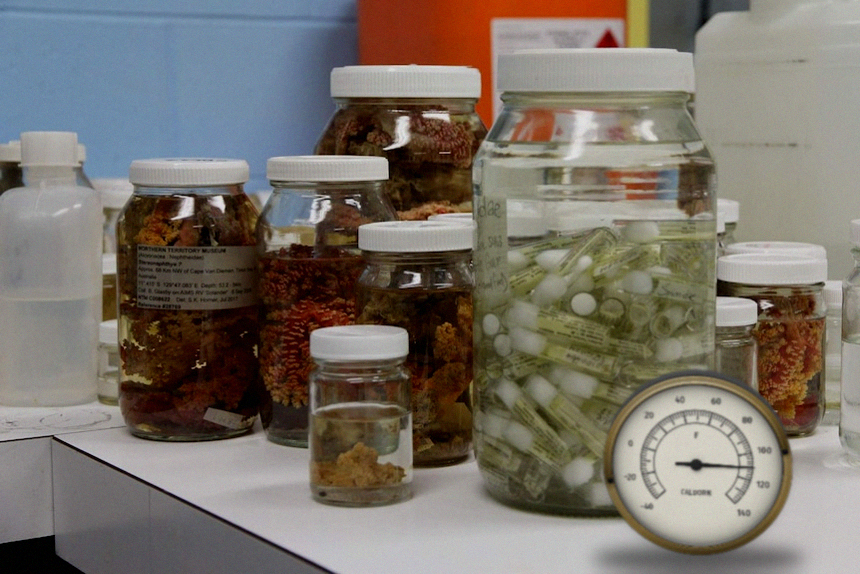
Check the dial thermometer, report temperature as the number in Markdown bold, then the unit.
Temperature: **110** °F
